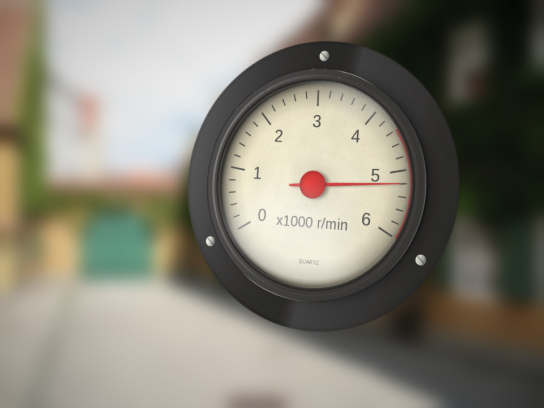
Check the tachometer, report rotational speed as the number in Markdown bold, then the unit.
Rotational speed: **5200** rpm
